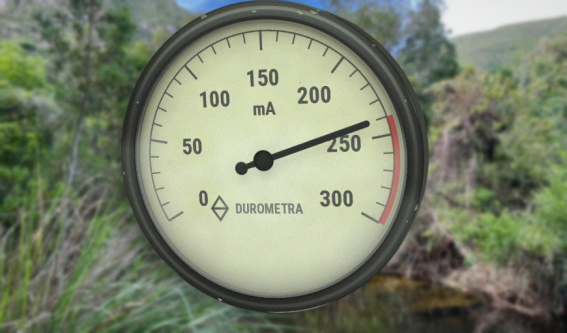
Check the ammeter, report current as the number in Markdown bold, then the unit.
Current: **240** mA
